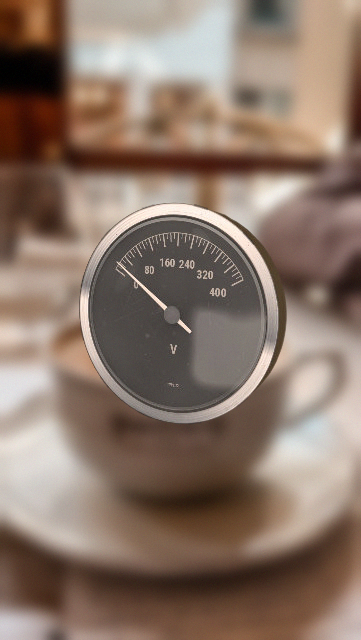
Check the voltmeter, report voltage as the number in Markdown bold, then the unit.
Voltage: **20** V
